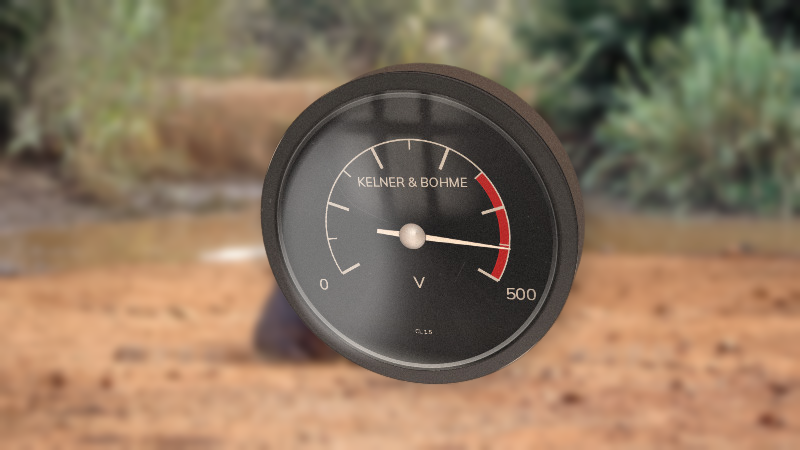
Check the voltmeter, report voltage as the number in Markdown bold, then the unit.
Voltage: **450** V
